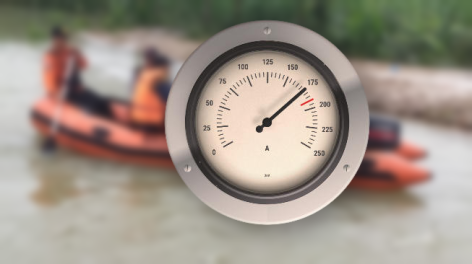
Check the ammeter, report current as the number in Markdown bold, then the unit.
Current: **175** A
